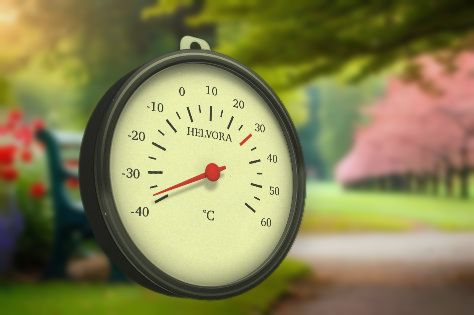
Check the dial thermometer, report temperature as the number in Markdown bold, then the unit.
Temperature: **-37.5** °C
